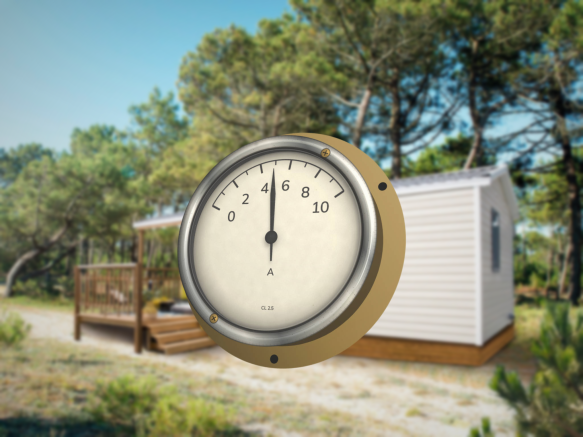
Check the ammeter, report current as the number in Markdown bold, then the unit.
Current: **5** A
